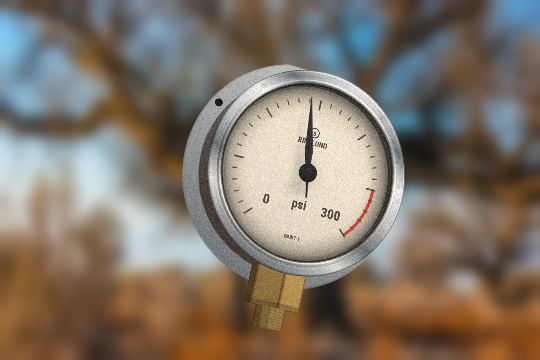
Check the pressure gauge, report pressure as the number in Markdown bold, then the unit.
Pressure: **140** psi
